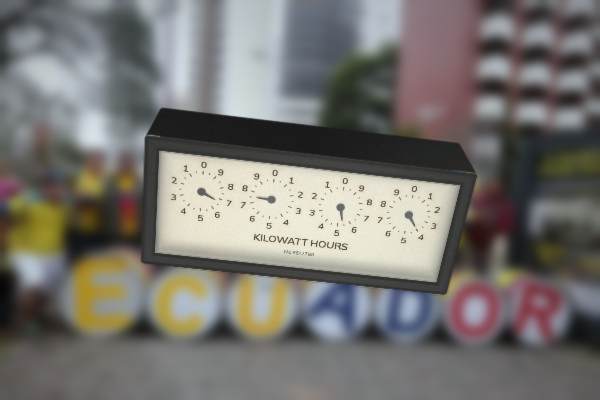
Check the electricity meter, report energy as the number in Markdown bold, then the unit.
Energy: **6754** kWh
